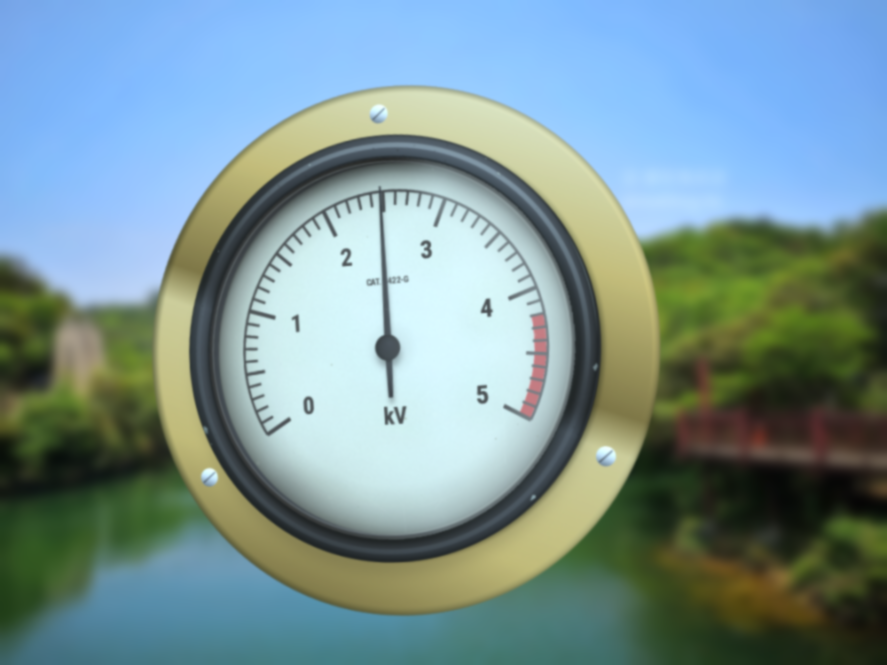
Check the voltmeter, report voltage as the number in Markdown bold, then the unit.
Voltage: **2.5** kV
